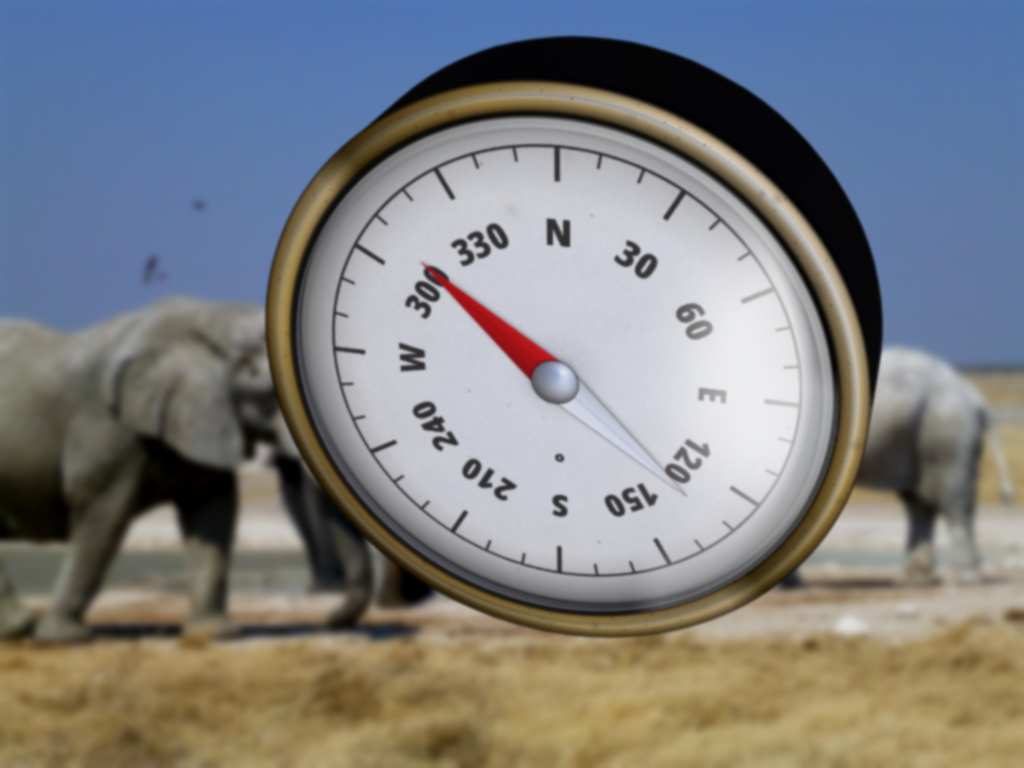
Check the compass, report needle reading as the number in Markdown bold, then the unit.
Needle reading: **310** °
